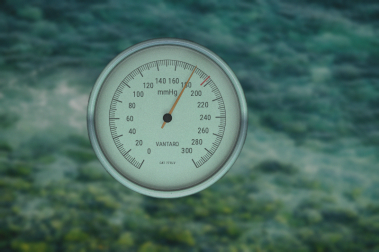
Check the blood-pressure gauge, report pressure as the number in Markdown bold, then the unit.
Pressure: **180** mmHg
